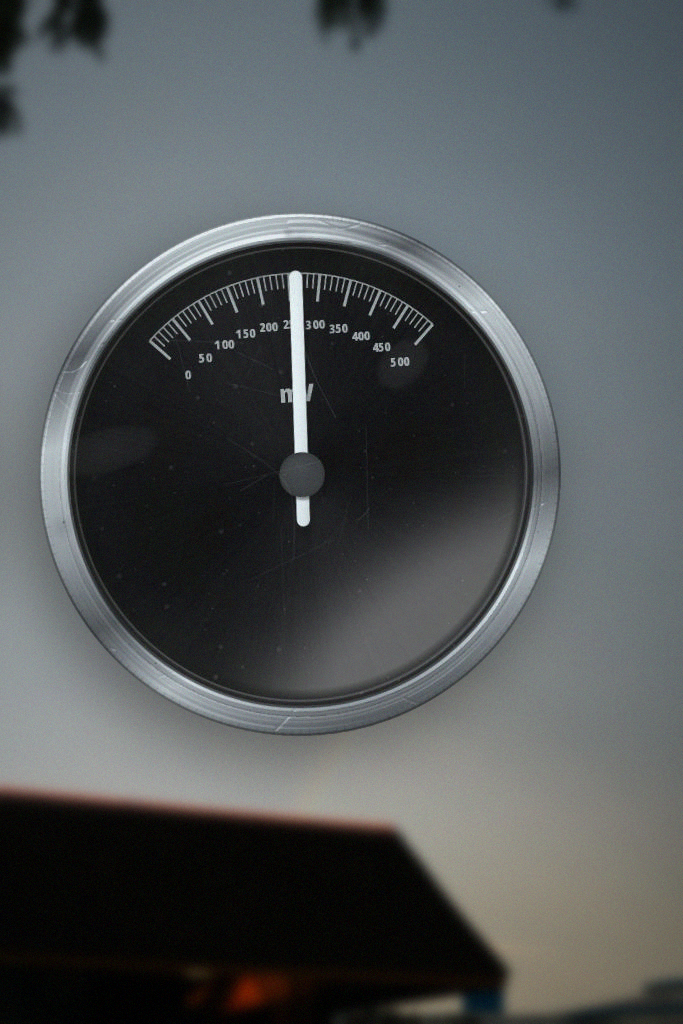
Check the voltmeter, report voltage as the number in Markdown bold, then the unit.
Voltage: **260** mV
